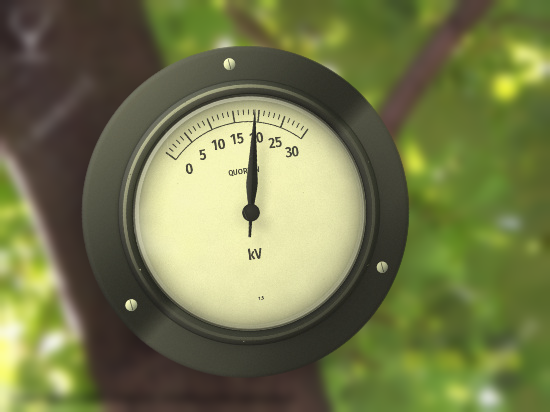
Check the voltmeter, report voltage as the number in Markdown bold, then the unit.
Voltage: **19** kV
